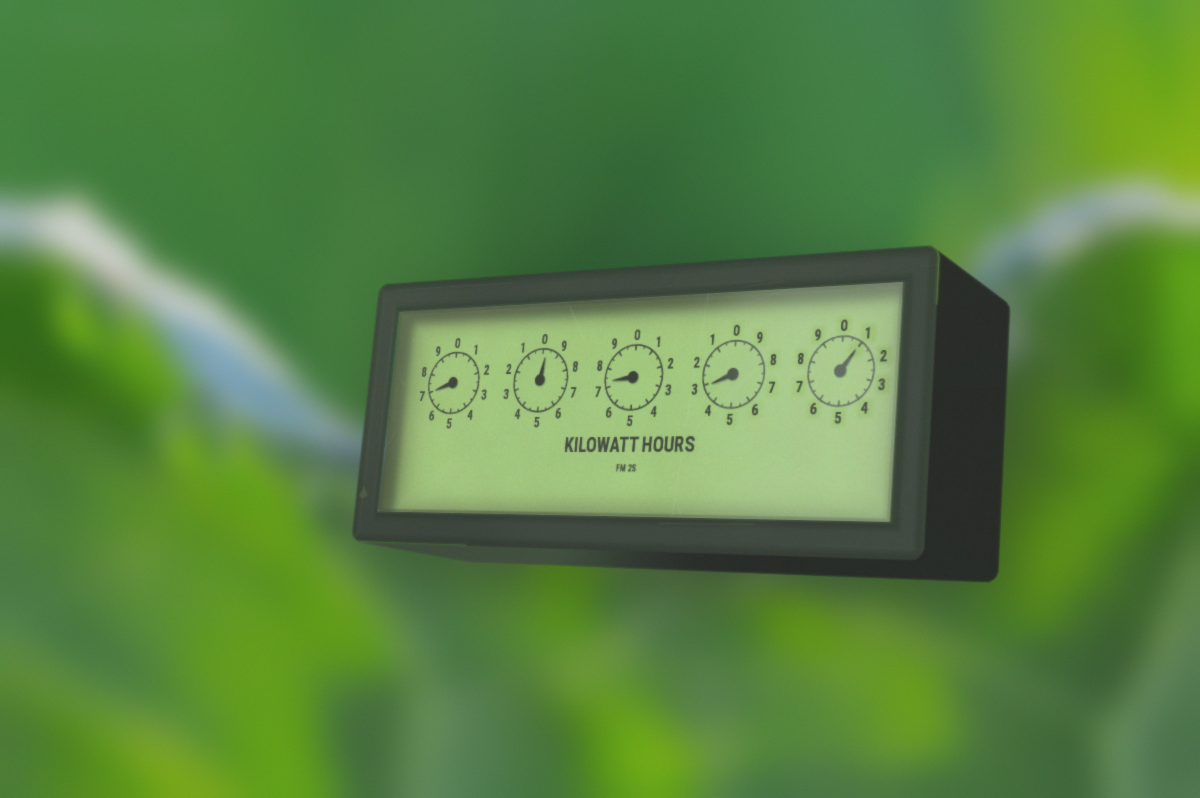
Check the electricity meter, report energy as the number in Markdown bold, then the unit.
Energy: **69731** kWh
